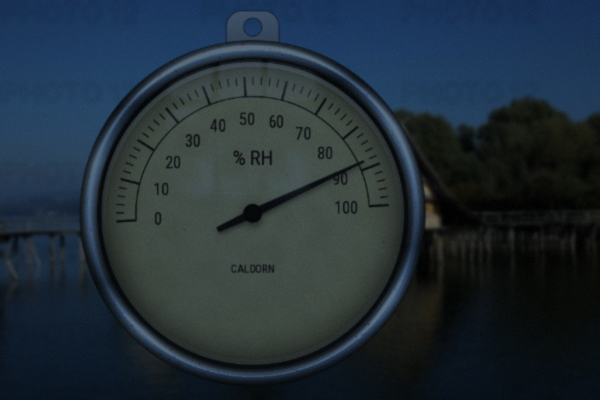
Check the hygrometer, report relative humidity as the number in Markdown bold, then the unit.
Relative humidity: **88** %
